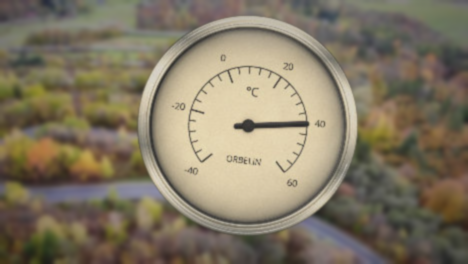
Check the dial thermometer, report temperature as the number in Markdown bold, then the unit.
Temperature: **40** °C
